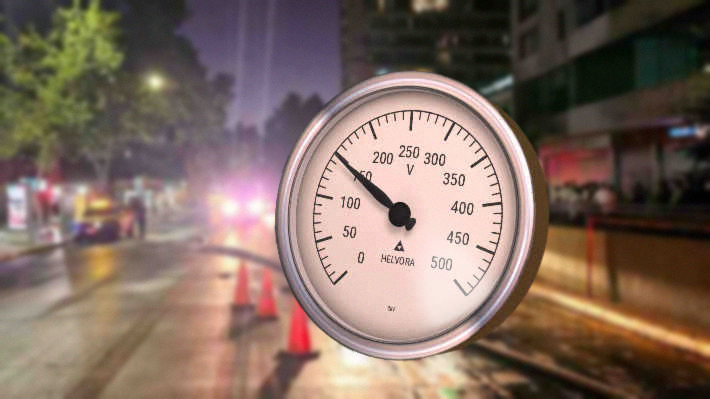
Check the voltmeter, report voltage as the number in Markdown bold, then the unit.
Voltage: **150** V
